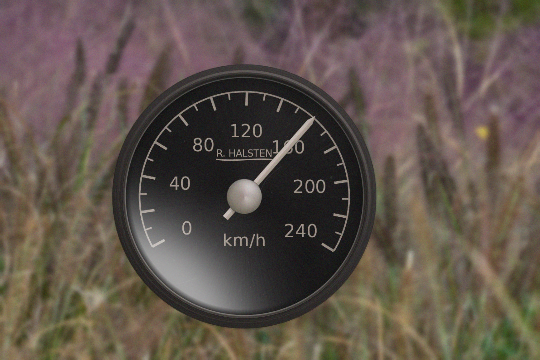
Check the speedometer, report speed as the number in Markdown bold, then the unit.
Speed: **160** km/h
